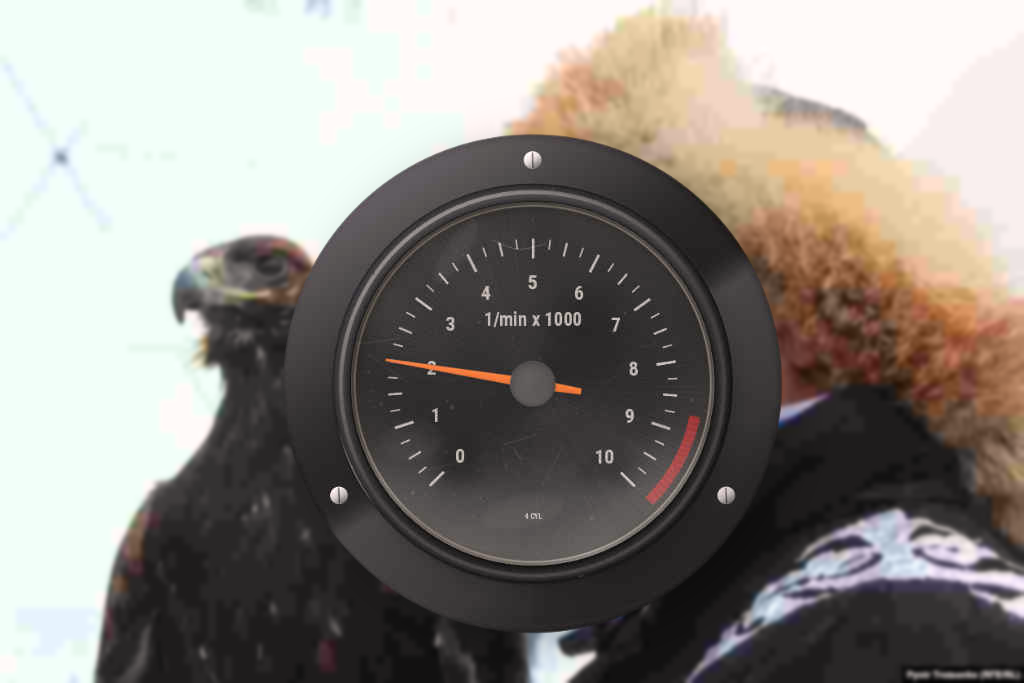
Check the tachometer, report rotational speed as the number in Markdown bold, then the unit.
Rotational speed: **2000** rpm
